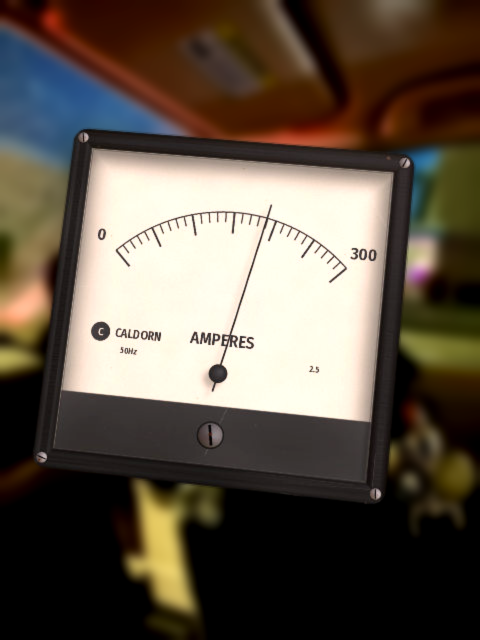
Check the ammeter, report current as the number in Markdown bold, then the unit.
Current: **190** A
